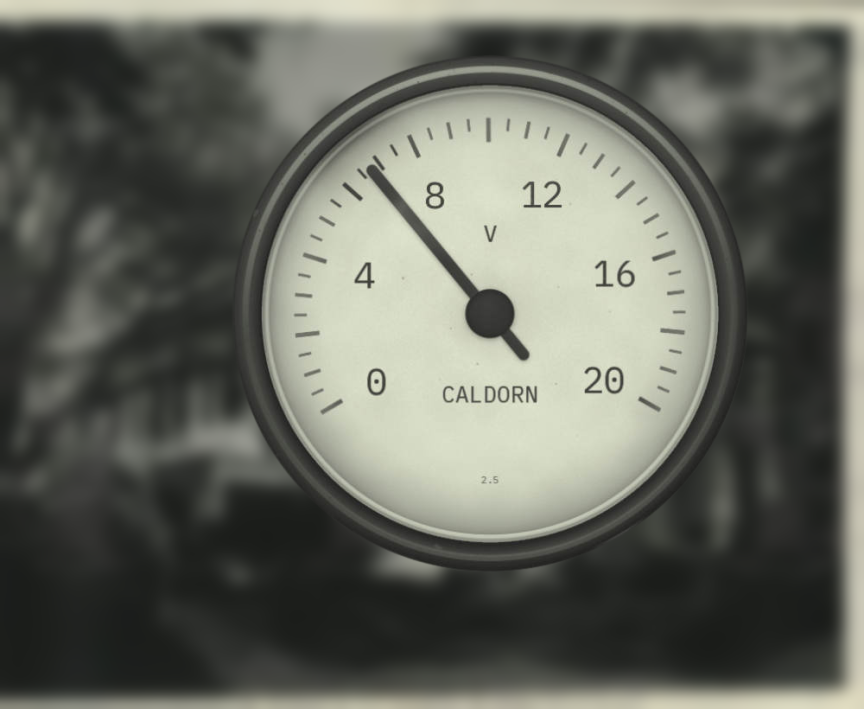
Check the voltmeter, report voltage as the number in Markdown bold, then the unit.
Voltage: **6.75** V
